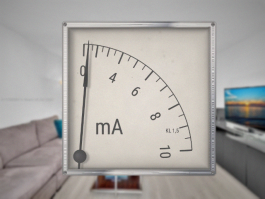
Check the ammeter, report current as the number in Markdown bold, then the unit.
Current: **1** mA
